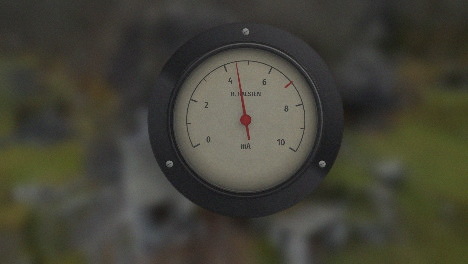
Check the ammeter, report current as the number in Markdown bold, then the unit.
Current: **4.5** mA
